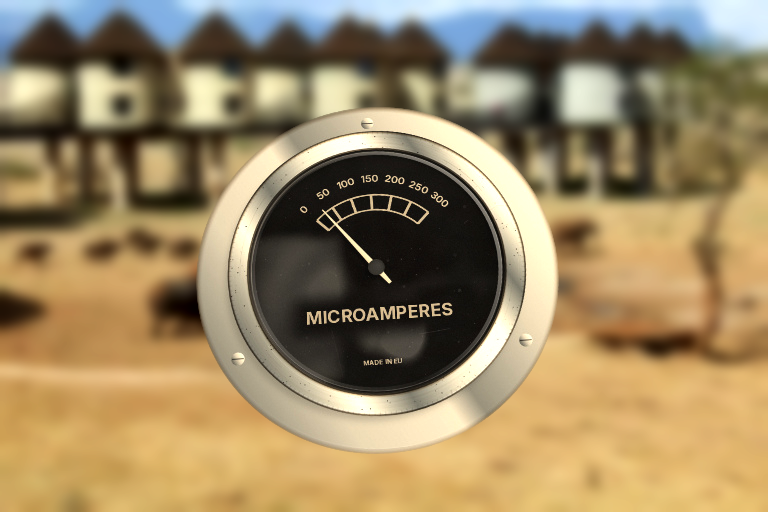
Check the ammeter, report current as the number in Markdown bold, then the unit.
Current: **25** µA
